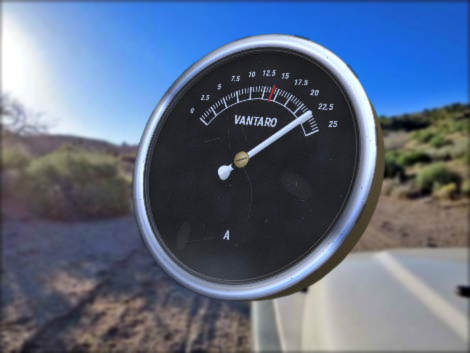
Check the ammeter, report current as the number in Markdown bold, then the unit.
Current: **22.5** A
